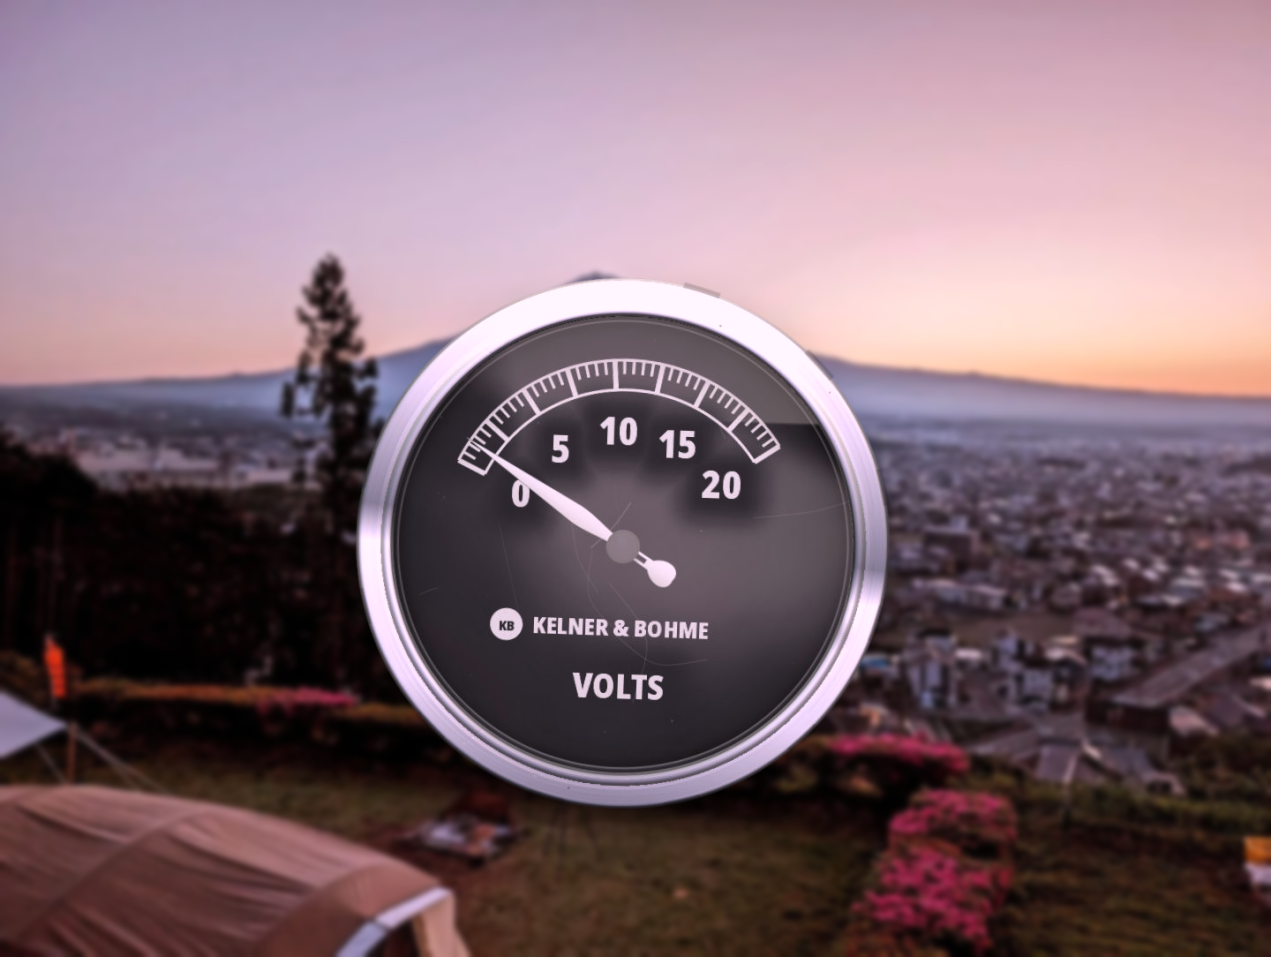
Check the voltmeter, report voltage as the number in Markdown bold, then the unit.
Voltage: **1.25** V
